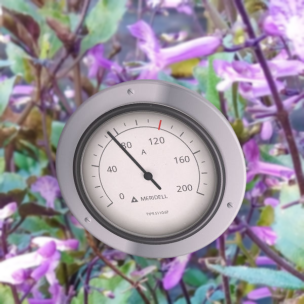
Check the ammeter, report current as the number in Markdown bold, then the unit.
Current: **75** A
